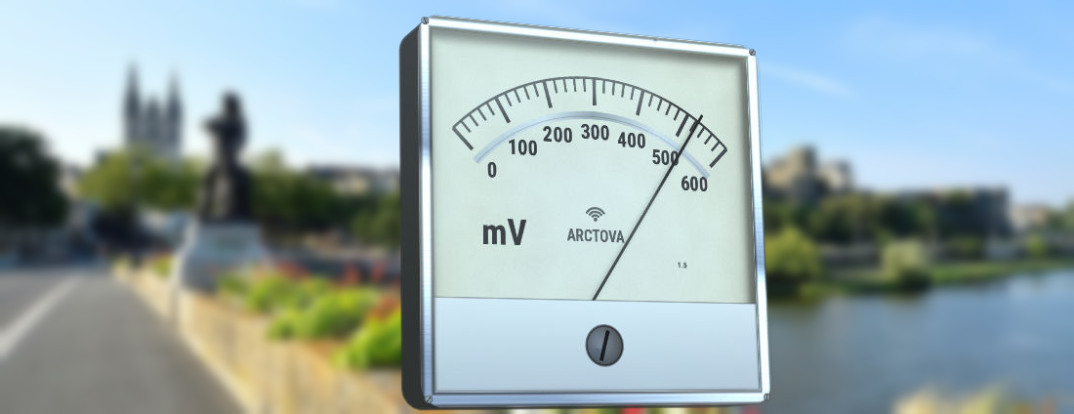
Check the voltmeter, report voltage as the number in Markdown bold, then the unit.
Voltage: **520** mV
